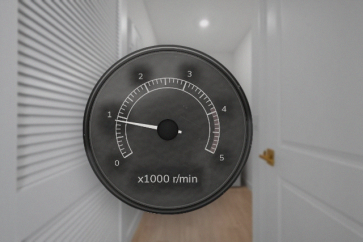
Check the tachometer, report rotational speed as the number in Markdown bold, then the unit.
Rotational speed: **900** rpm
